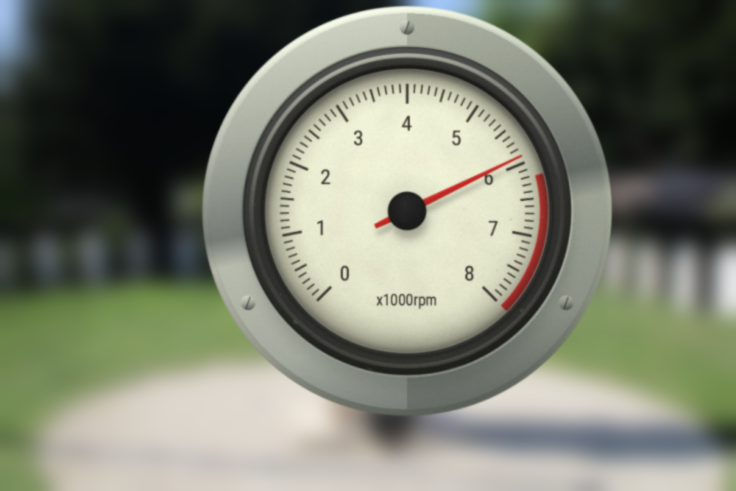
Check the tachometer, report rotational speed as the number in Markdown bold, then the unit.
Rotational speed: **5900** rpm
